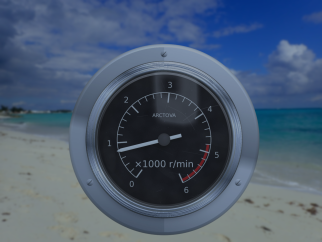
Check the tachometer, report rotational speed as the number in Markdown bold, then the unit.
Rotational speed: **800** rpm
